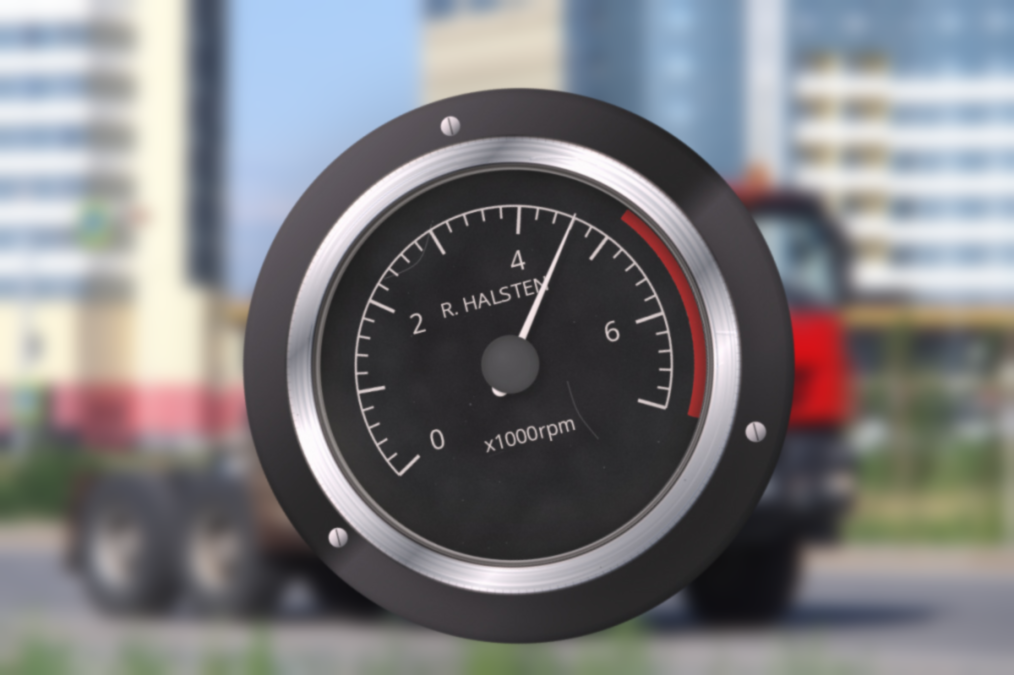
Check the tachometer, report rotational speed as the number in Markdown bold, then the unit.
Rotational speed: **4600** rpm
